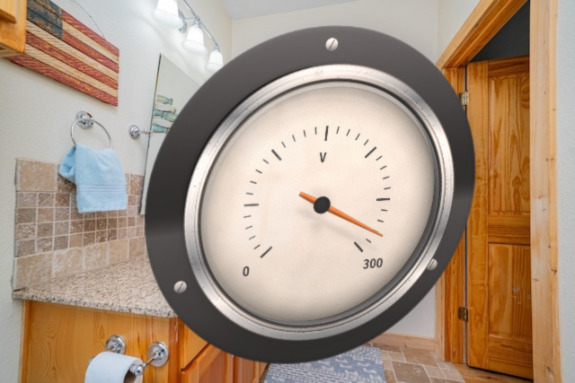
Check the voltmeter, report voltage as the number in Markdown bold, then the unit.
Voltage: **280** V
